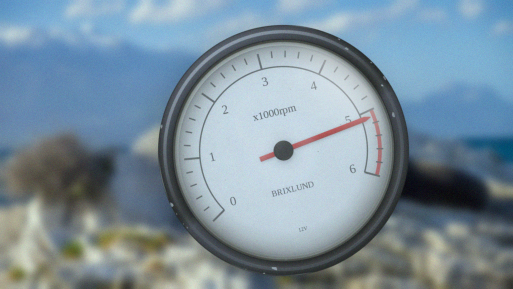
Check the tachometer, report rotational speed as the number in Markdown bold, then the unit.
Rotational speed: **5100** rpm
